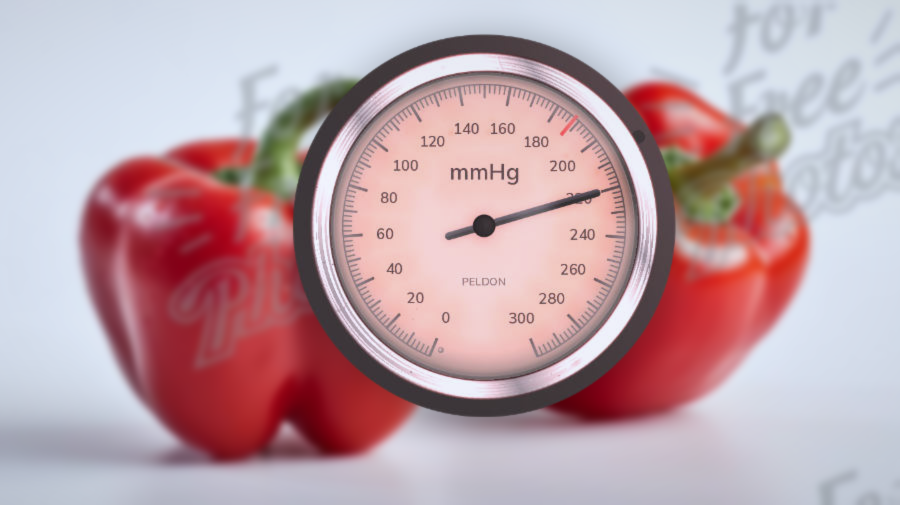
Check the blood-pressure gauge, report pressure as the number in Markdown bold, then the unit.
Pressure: **220** mmHg
